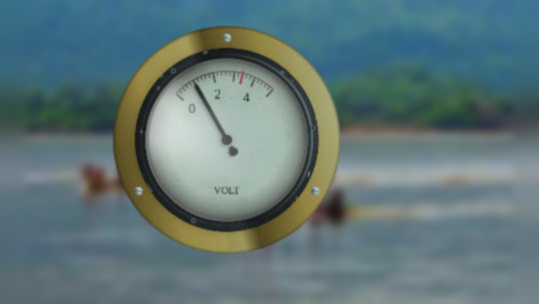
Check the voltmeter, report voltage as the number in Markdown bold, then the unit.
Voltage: **1** V
